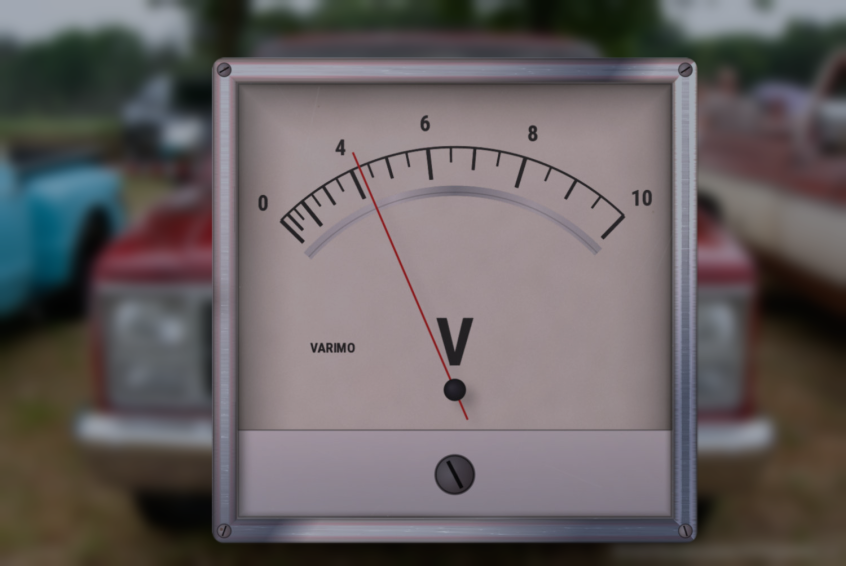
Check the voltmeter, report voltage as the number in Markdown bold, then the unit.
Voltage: **4.25** V
